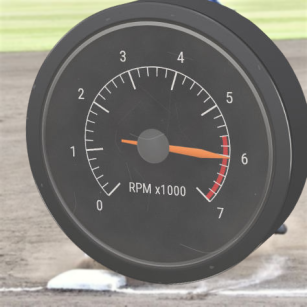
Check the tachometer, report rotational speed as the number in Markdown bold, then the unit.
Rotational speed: **6000** rpm
